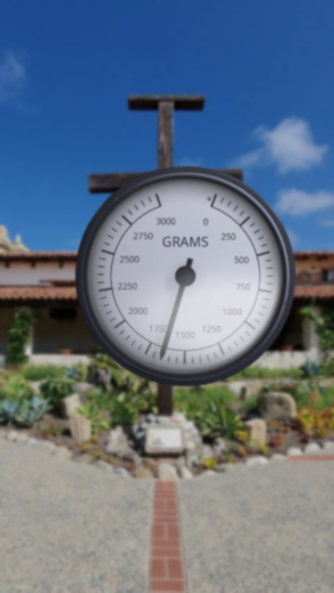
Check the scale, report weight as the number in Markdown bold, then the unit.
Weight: **1650** g
